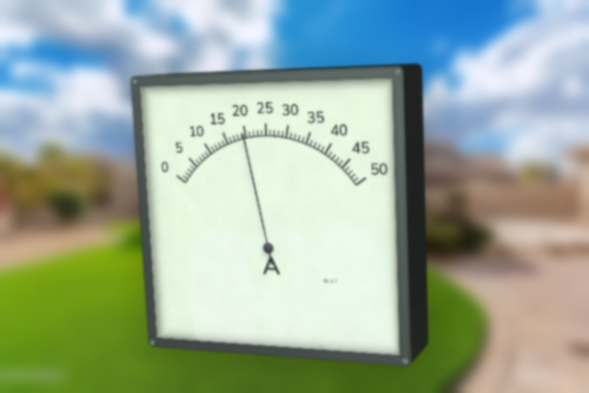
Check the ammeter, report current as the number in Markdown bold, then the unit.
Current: **20** A
